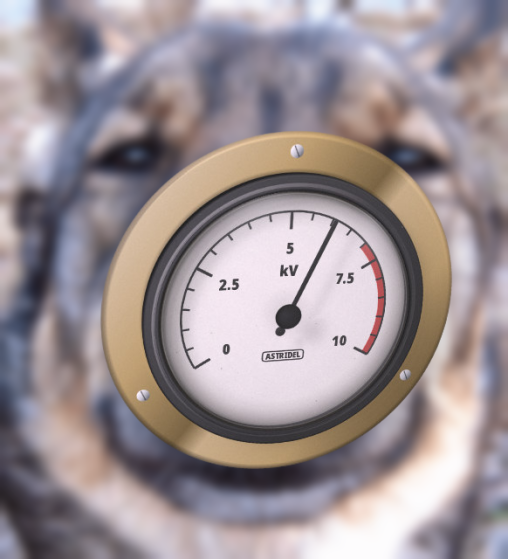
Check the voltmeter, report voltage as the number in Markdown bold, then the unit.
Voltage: **6** kV
